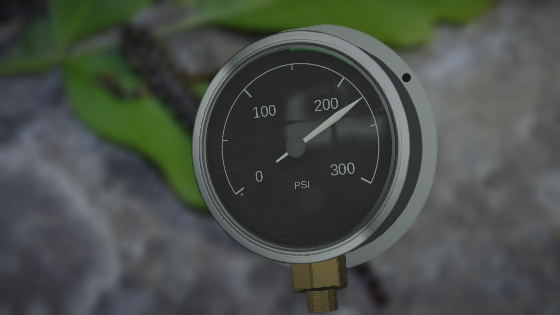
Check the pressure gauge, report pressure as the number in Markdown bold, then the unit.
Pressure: **225** psi
